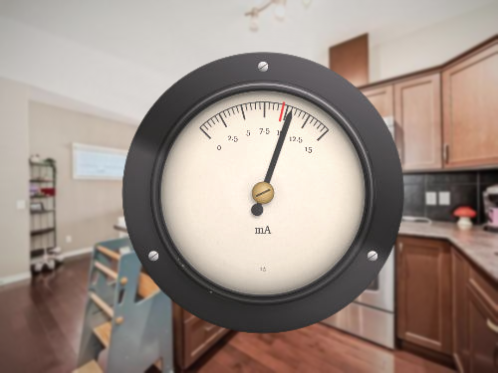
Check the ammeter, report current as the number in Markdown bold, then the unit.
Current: **10.5** mA
